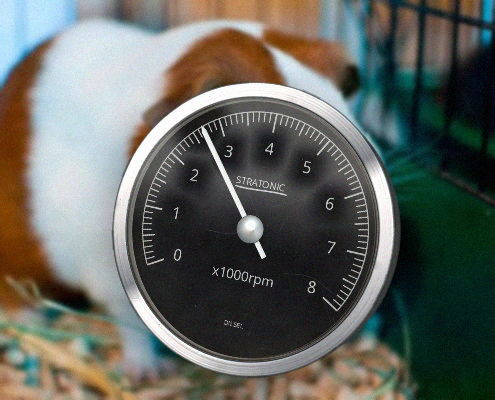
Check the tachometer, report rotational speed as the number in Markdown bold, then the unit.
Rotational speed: **2700** rpm
